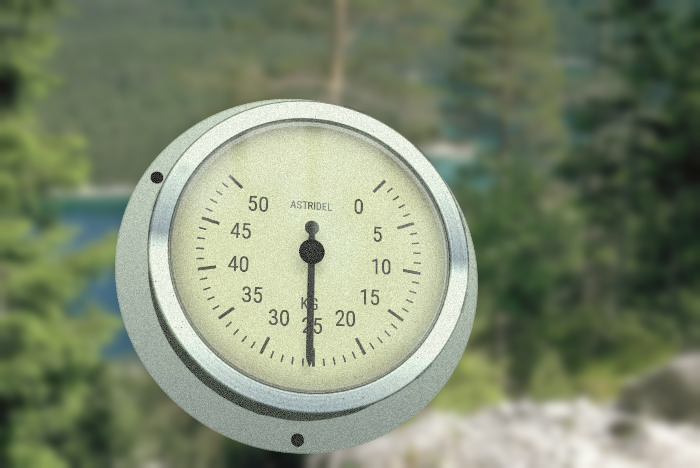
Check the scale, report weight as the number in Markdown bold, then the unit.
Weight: **25.5** kg
